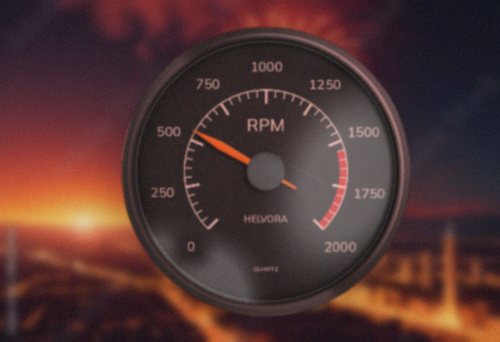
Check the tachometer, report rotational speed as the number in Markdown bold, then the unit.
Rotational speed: **550** rpm
